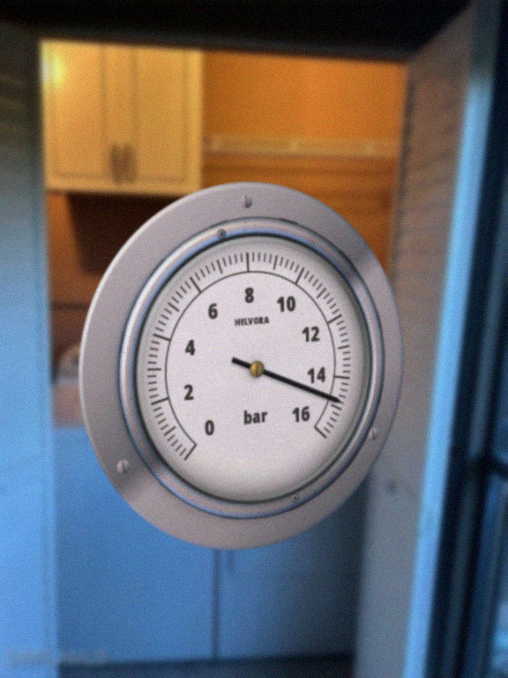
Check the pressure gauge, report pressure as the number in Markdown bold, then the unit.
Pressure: **14.8** bar
